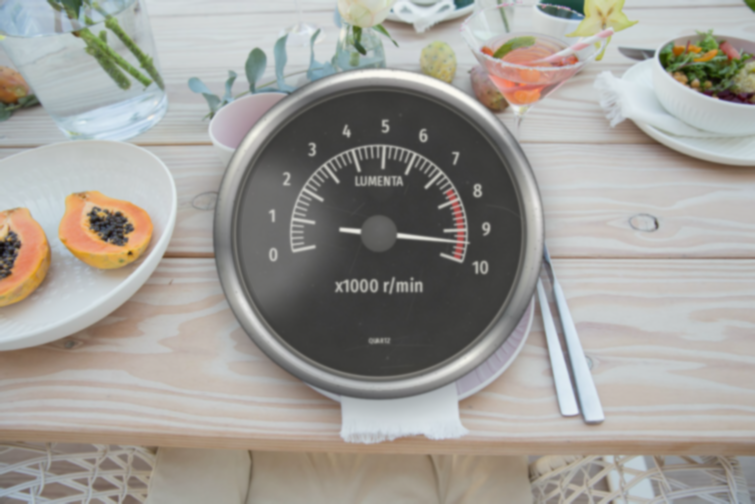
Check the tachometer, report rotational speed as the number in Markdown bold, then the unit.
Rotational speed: **9400** rpm
